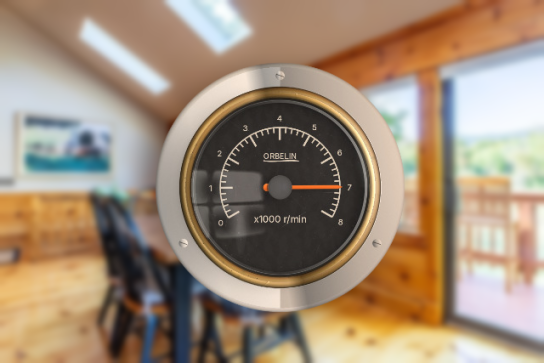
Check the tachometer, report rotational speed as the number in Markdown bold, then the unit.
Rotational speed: **7000** rpm
